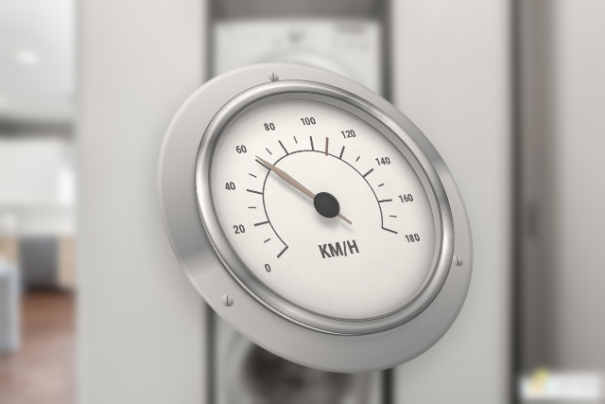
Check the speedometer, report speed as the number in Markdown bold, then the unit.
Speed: **60** km/h
